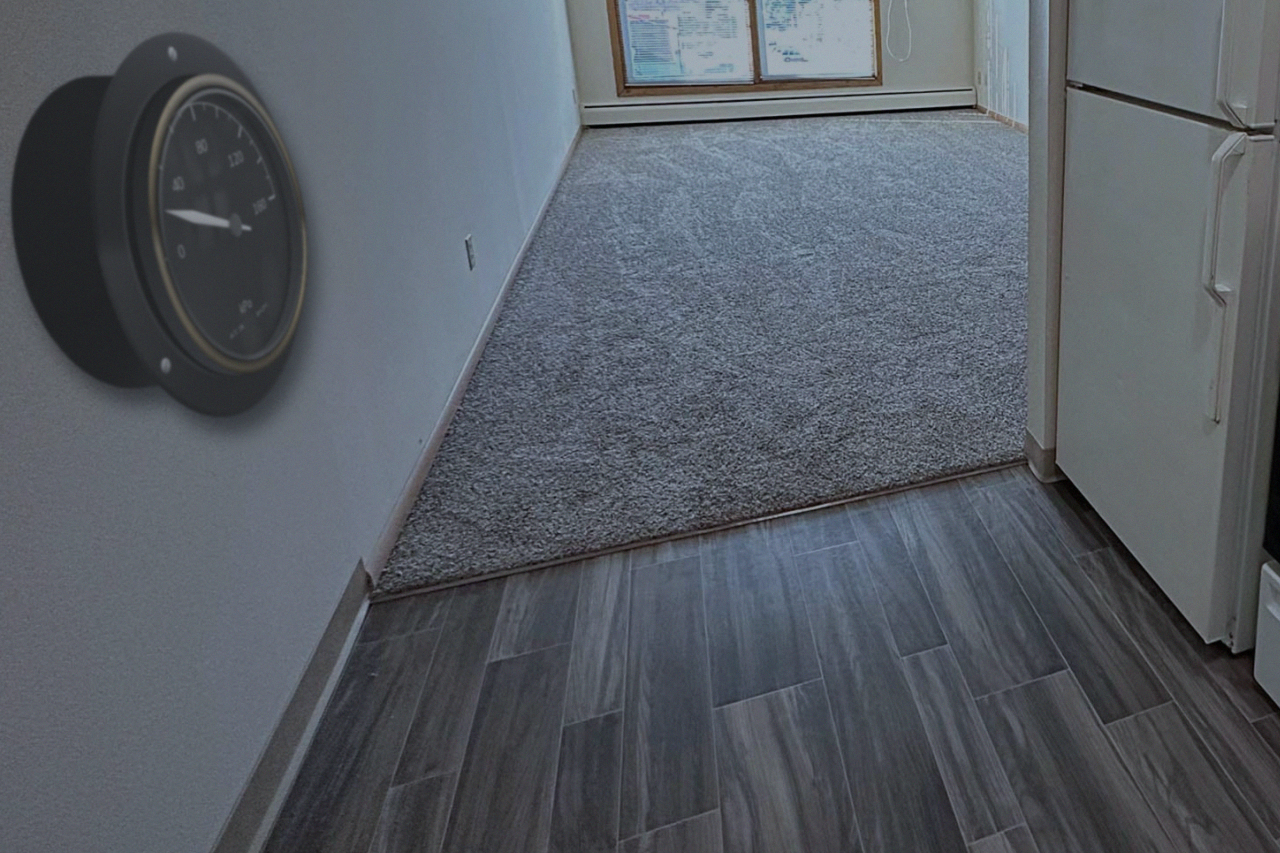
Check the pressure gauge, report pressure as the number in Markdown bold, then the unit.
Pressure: **20** kPa
